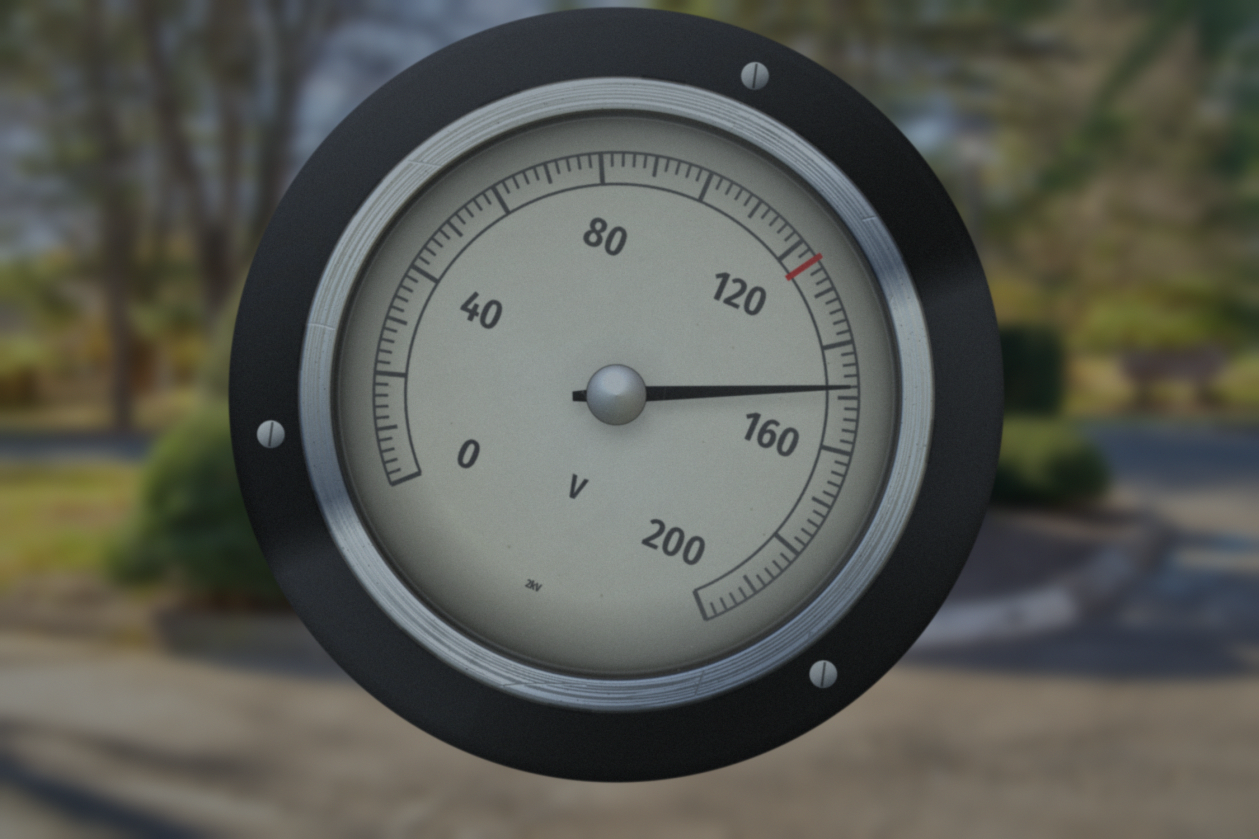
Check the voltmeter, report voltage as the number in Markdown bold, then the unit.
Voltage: **148** V
